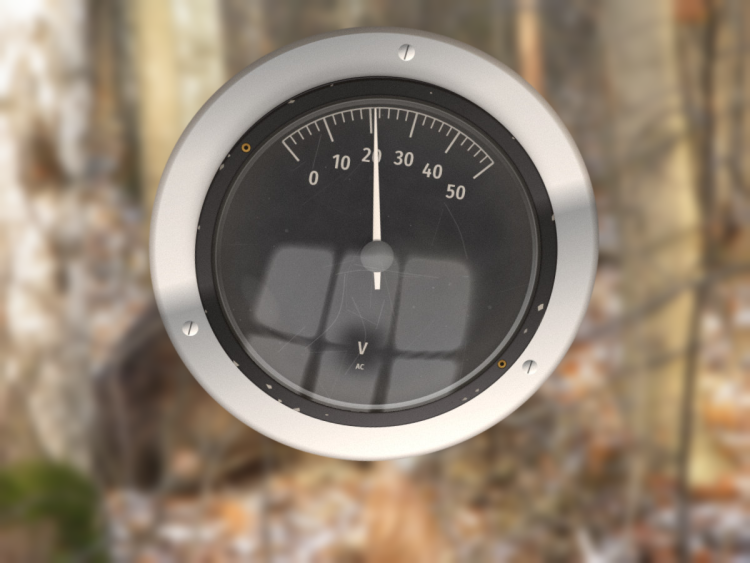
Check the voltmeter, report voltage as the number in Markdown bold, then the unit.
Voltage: **21** V
